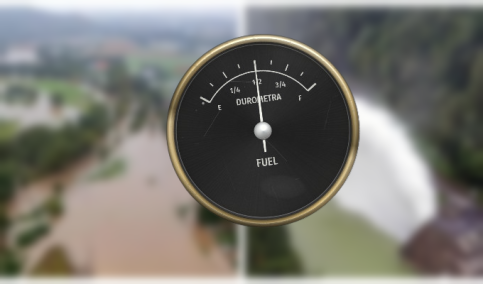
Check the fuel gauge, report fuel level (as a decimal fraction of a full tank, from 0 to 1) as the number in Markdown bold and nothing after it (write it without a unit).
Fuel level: **0.5**
